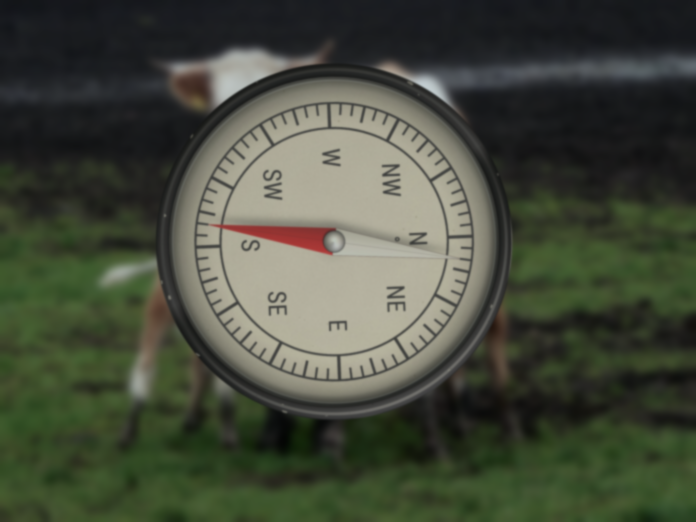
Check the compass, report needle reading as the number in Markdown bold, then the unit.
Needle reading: **190** °
